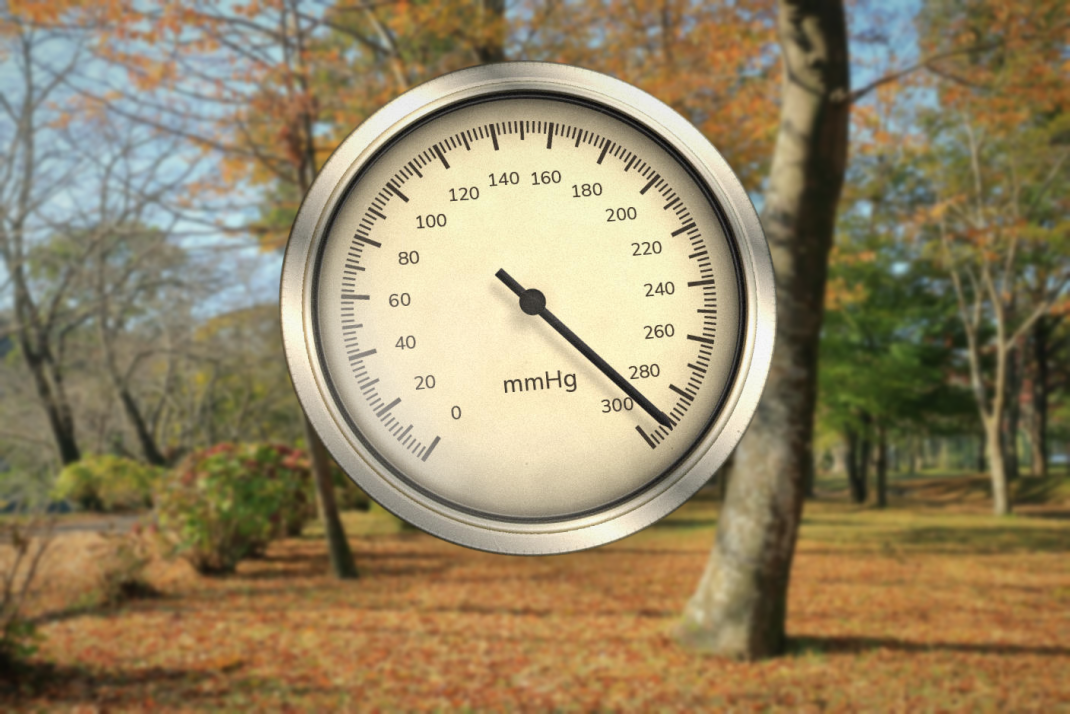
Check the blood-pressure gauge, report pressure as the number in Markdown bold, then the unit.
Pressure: **292** mmHg
